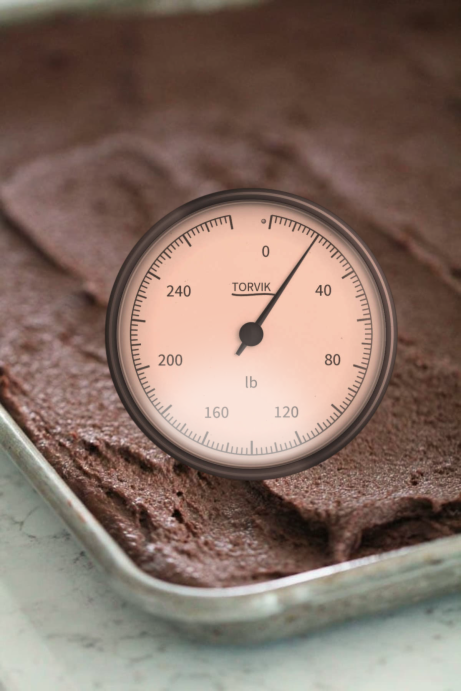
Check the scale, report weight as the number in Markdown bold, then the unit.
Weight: **20** lb
